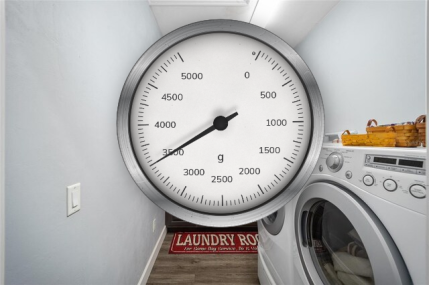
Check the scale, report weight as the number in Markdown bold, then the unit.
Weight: **3500** g
